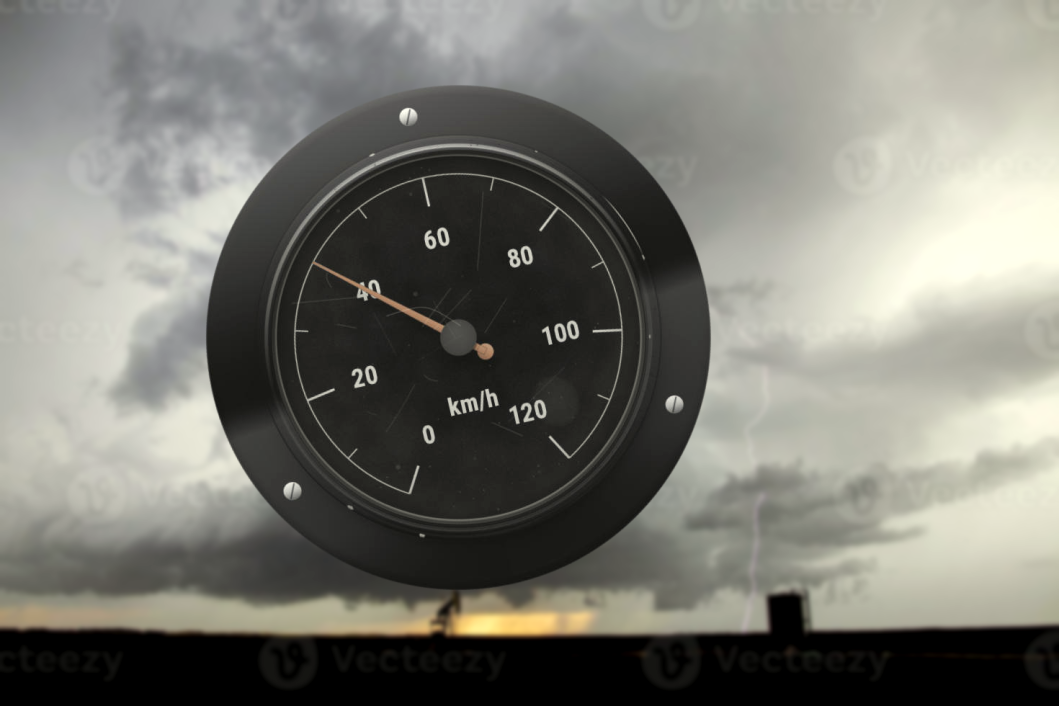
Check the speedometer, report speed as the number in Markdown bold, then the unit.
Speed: **40** km/h
